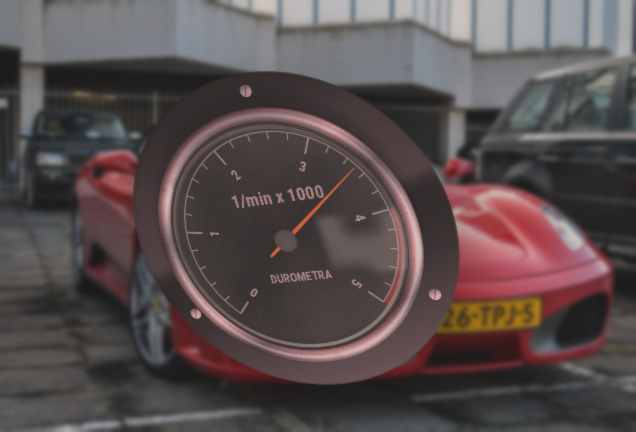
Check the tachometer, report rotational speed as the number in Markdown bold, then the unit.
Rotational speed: **3500** rpm
